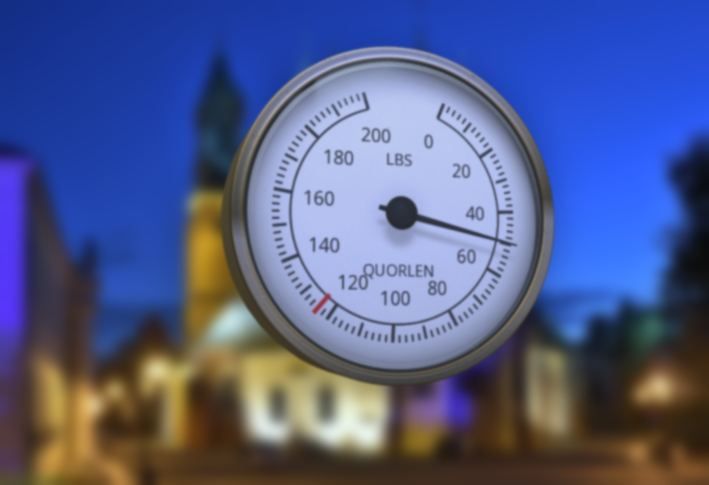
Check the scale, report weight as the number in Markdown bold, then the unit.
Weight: **50** lb
